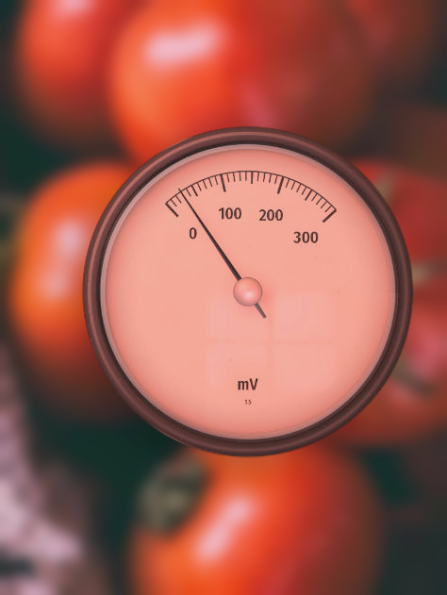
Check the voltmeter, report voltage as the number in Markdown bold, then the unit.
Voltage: **30** mV
